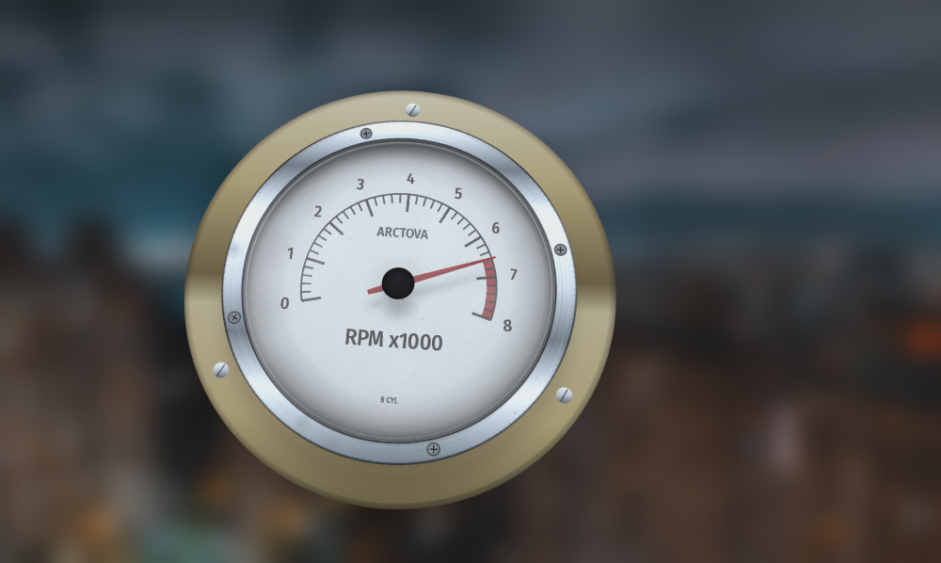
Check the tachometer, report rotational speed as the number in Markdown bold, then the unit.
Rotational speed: **6600** rpm
